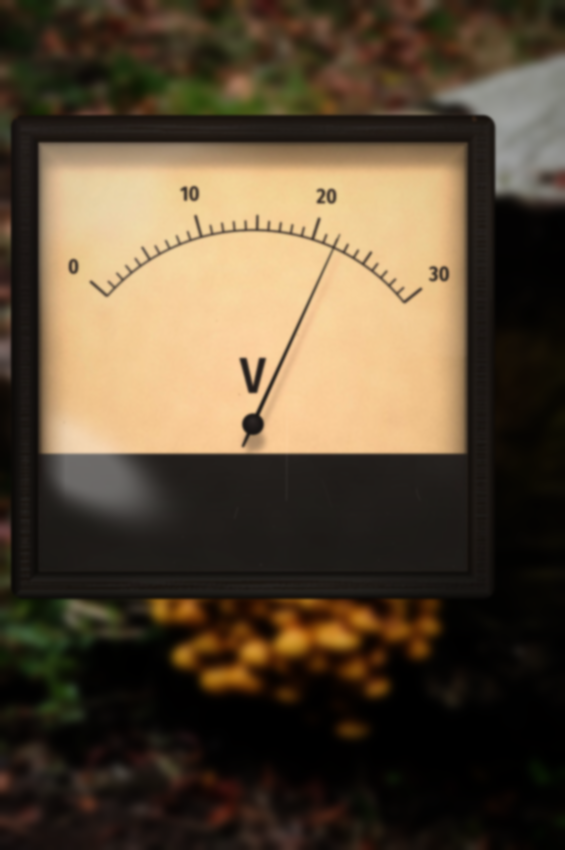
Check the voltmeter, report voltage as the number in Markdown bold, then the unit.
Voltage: **22** V
